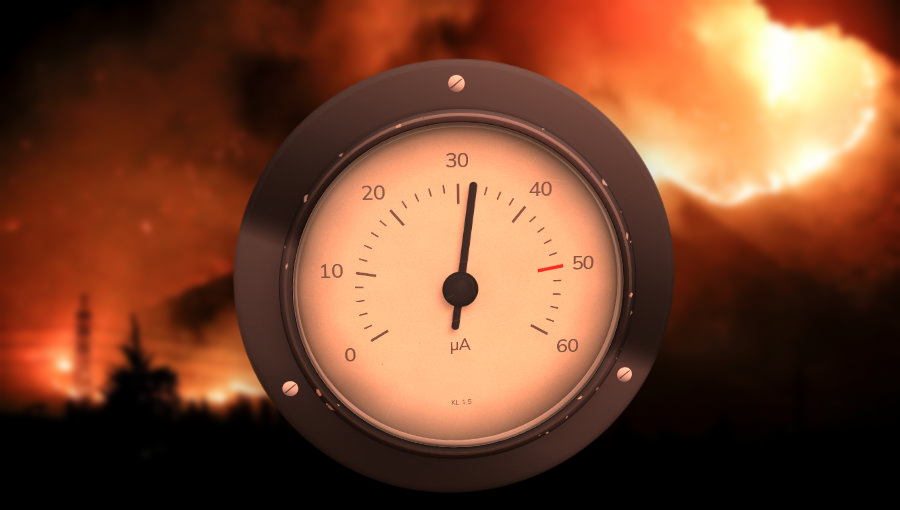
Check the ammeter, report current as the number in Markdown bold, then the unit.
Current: **32** µA
